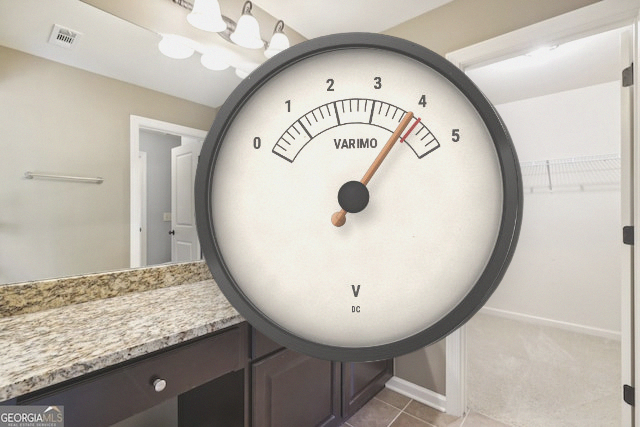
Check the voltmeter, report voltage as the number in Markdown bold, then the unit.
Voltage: **4** V
